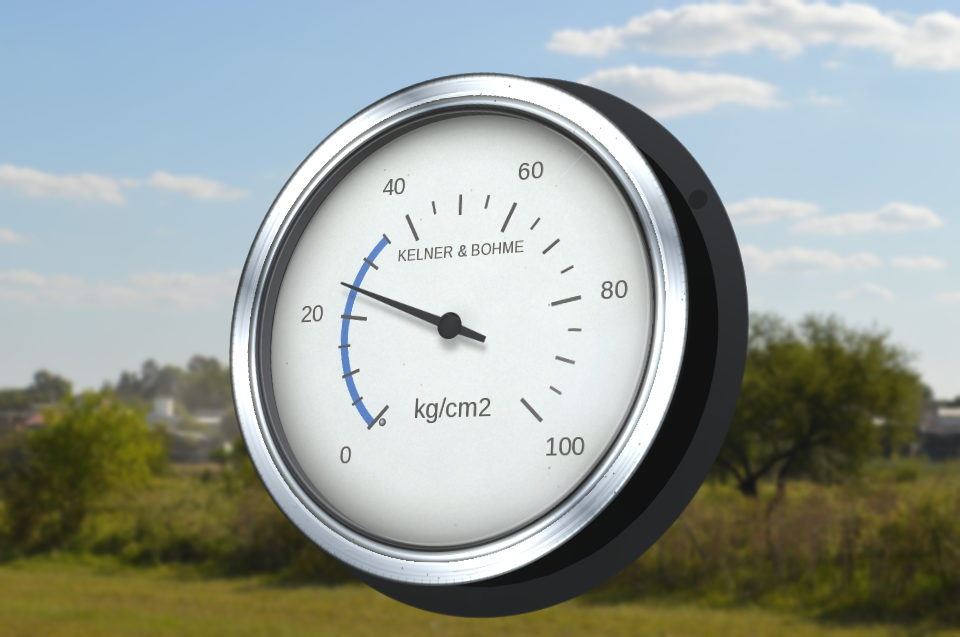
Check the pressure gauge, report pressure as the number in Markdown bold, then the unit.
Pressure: **25** kg/cm²
